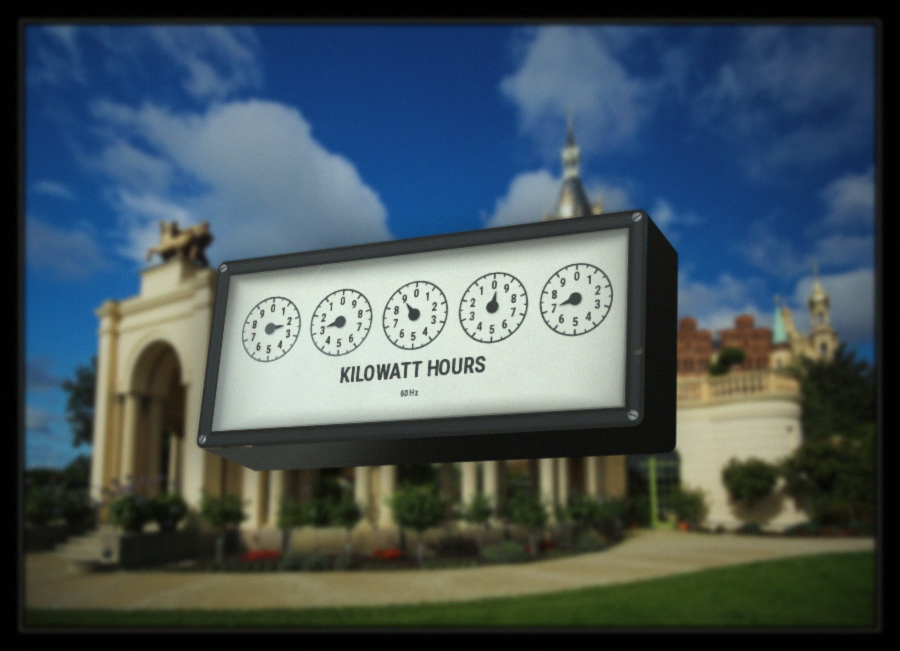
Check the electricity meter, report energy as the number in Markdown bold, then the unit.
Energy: **22897** kWh
